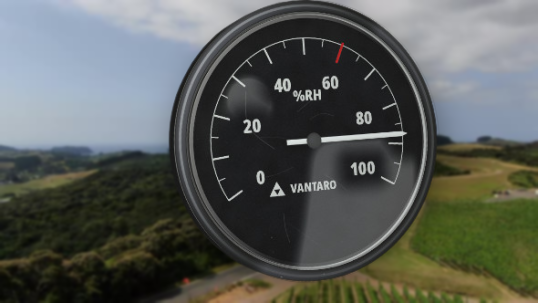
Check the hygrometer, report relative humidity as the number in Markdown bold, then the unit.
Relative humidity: **87.5** %
